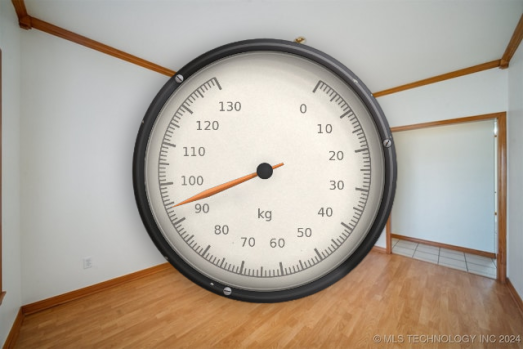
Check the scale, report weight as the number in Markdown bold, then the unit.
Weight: **94** kg
